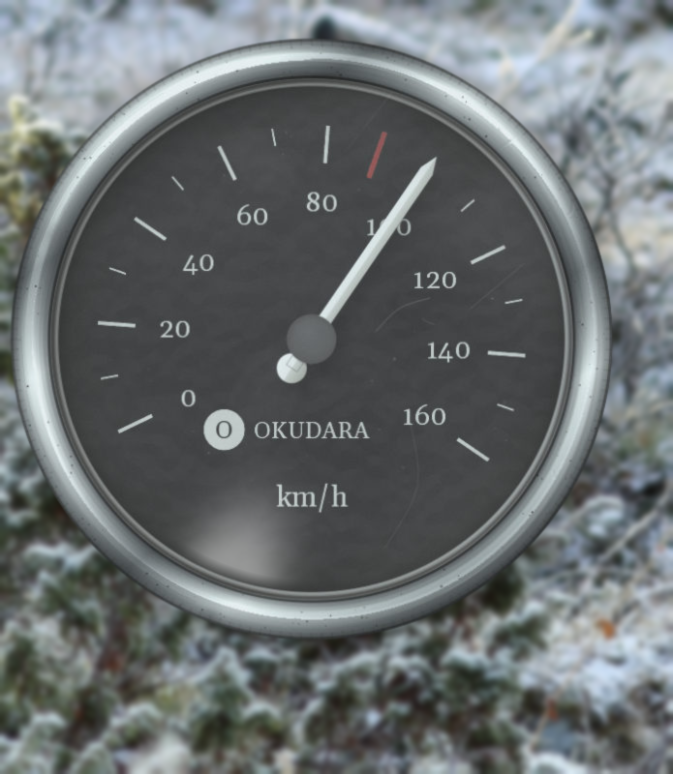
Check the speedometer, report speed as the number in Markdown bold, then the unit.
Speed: **100** km/h
